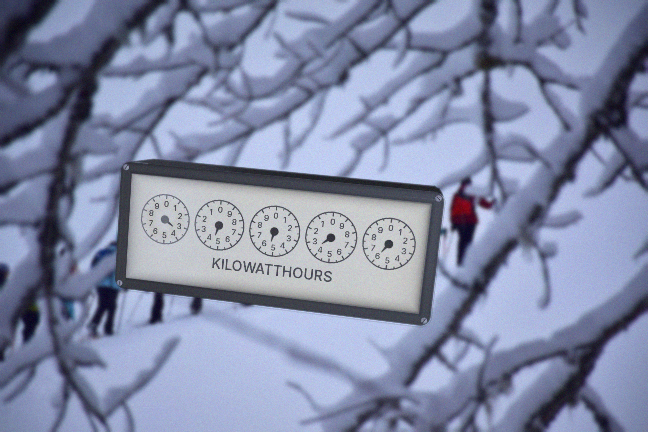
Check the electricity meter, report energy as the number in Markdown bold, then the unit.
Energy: **34536** kWh
